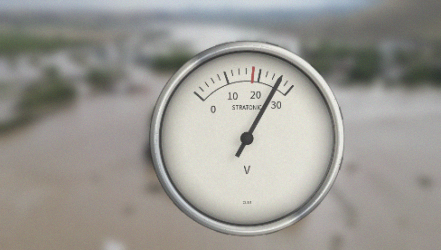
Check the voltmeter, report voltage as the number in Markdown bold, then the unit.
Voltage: **26** V
